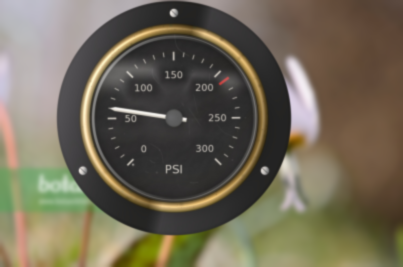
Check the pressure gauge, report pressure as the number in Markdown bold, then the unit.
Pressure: **60** psi
